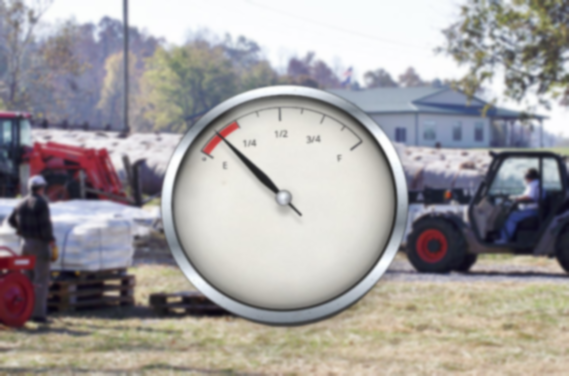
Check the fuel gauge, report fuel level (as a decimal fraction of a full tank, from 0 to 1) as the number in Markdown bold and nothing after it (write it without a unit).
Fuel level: **0.125**
